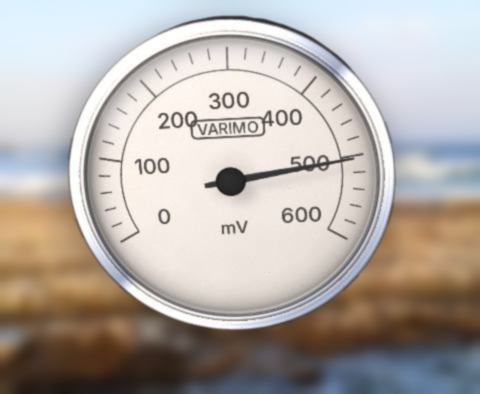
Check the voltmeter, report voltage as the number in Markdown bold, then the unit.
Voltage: **500** mV
